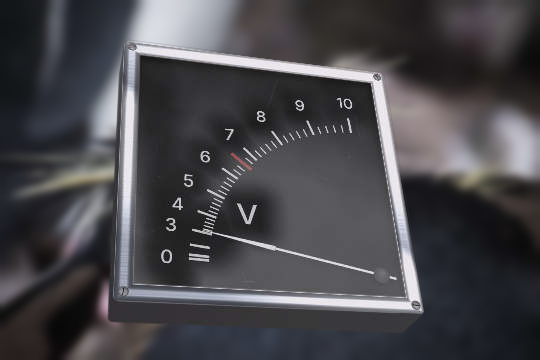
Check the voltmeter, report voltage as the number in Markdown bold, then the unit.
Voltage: **3** V
